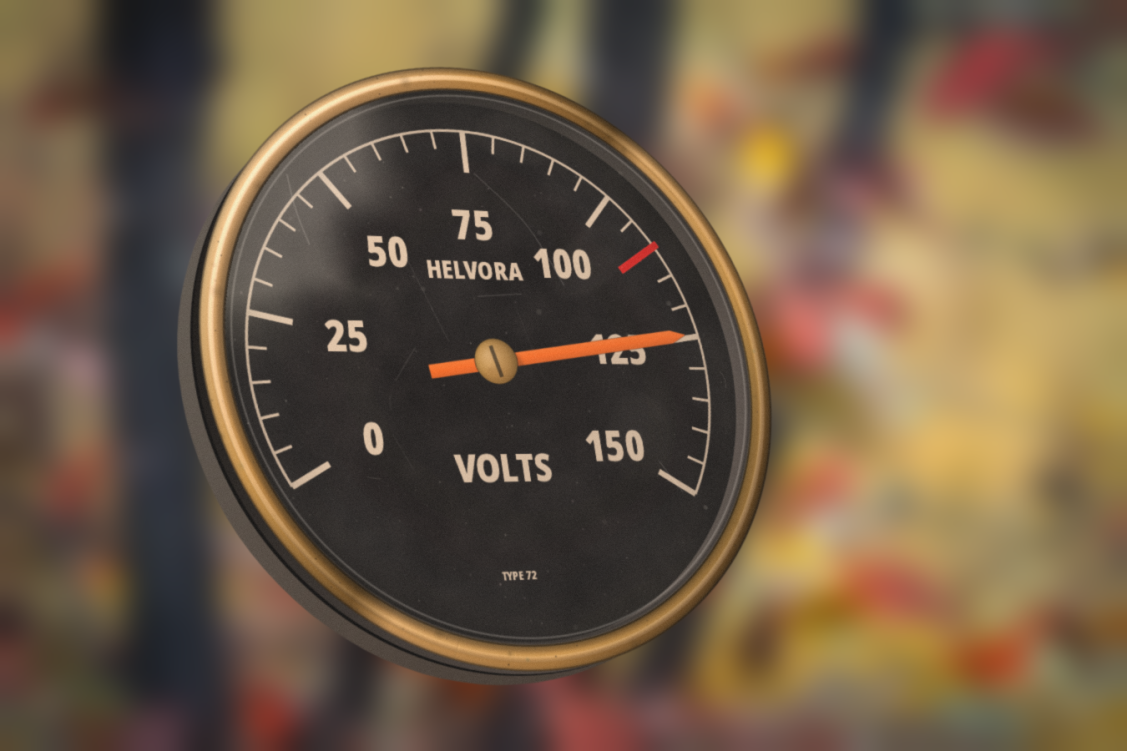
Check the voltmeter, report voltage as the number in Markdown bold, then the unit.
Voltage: **125** V
